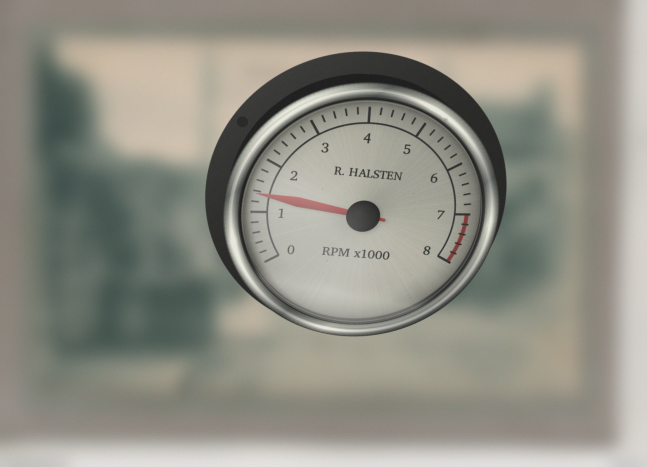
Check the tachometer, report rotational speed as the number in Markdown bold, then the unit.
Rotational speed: **1400** rpm
